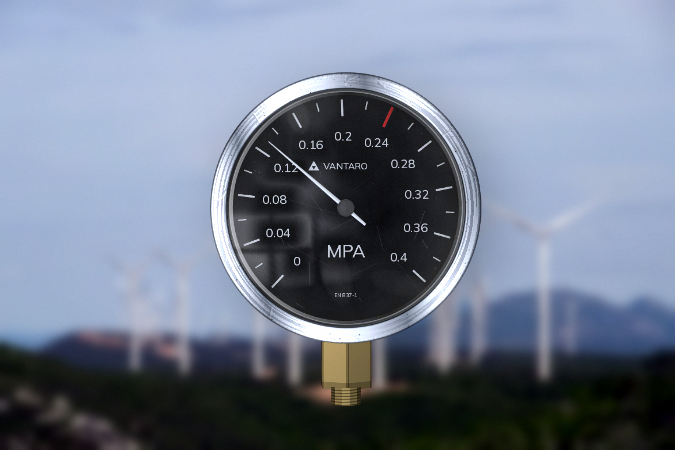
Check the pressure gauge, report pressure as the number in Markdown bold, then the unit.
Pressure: **0.13** MPa
